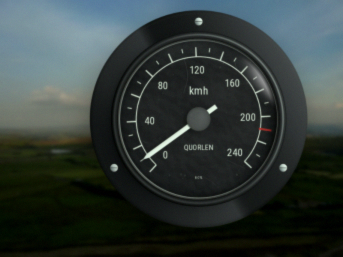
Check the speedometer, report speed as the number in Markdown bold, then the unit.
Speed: **10** km/h
